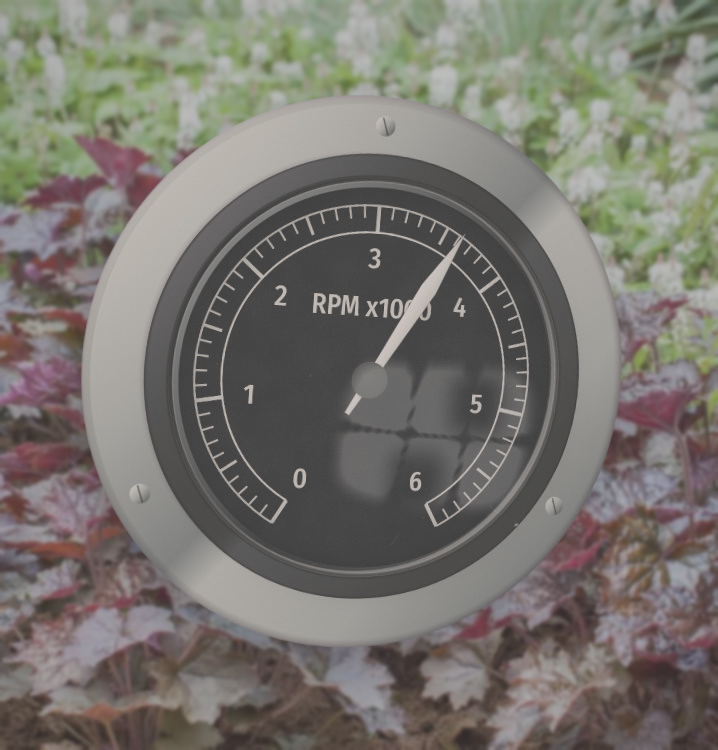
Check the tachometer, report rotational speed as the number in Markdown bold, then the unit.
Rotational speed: **3600** rpm
